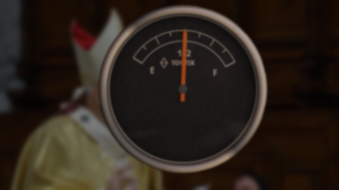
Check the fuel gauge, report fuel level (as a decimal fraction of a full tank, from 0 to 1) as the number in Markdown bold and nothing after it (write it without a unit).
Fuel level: **0.5**
